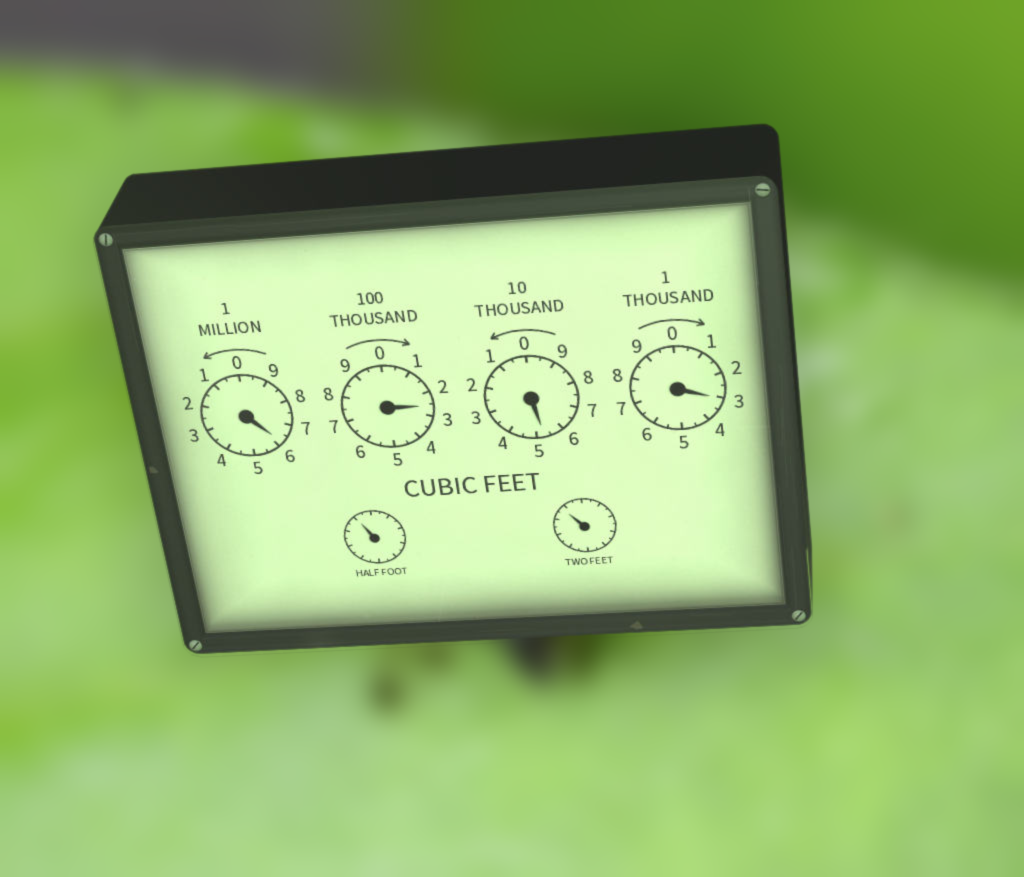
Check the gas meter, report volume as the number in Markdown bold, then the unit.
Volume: **625300** ft³
